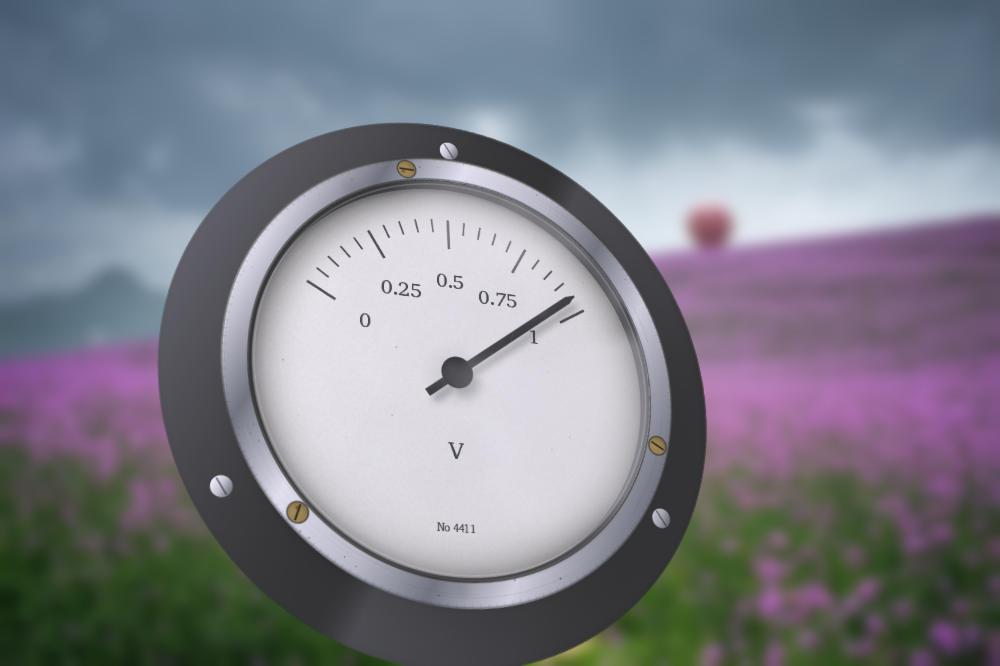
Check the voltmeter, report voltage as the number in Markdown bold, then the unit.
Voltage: **0.95** V
